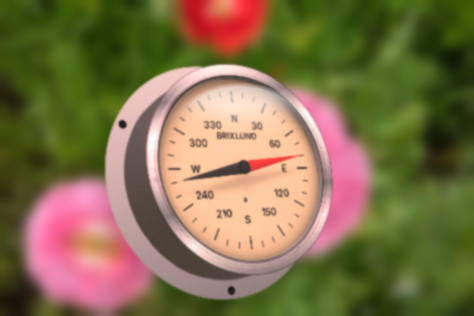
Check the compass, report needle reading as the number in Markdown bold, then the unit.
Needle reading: **80** °
